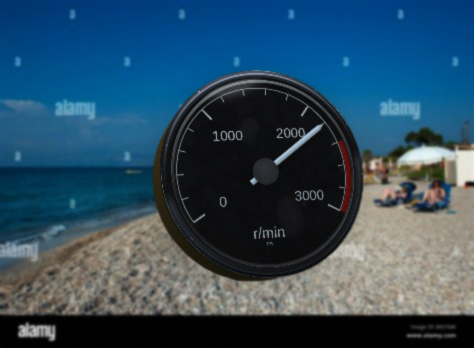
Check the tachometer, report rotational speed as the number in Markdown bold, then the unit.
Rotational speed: **2200** rpm
